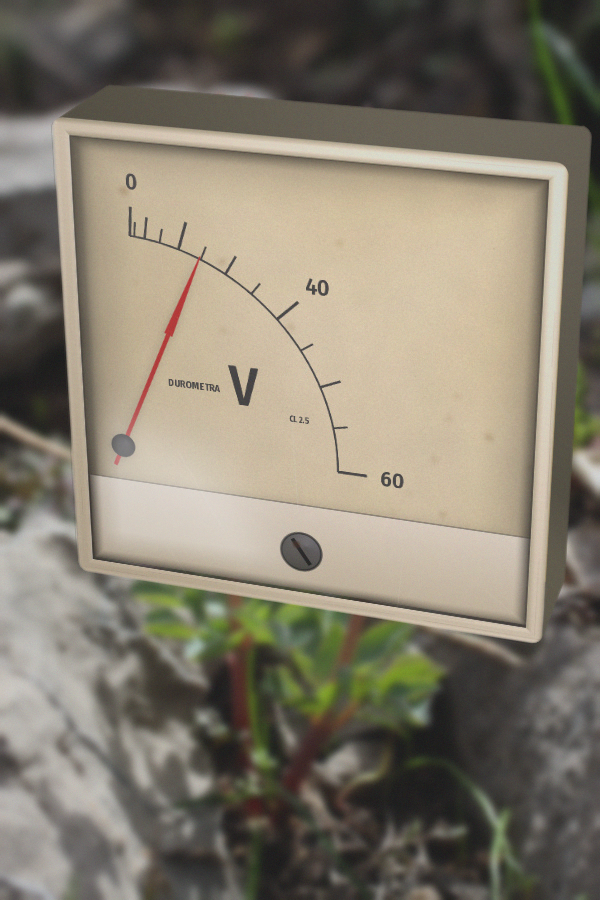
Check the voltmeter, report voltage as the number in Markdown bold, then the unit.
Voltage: **25** V
